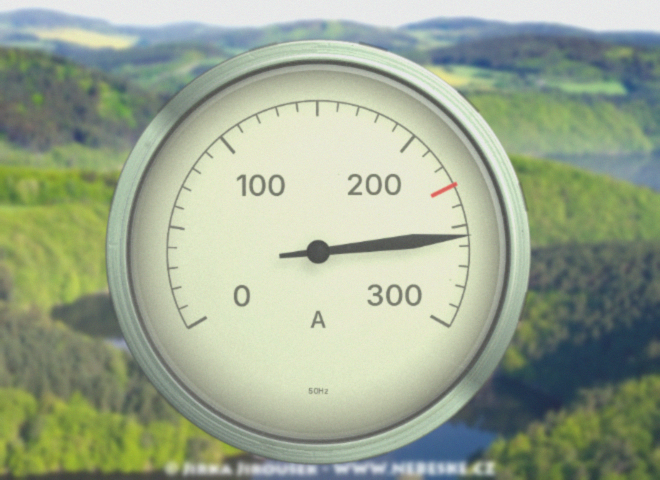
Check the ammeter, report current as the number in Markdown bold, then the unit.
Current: **255** A
